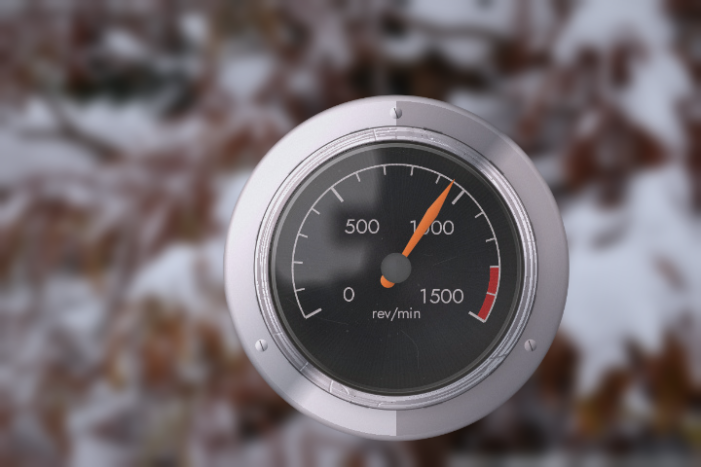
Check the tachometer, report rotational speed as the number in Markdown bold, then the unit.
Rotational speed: **950** rpm
